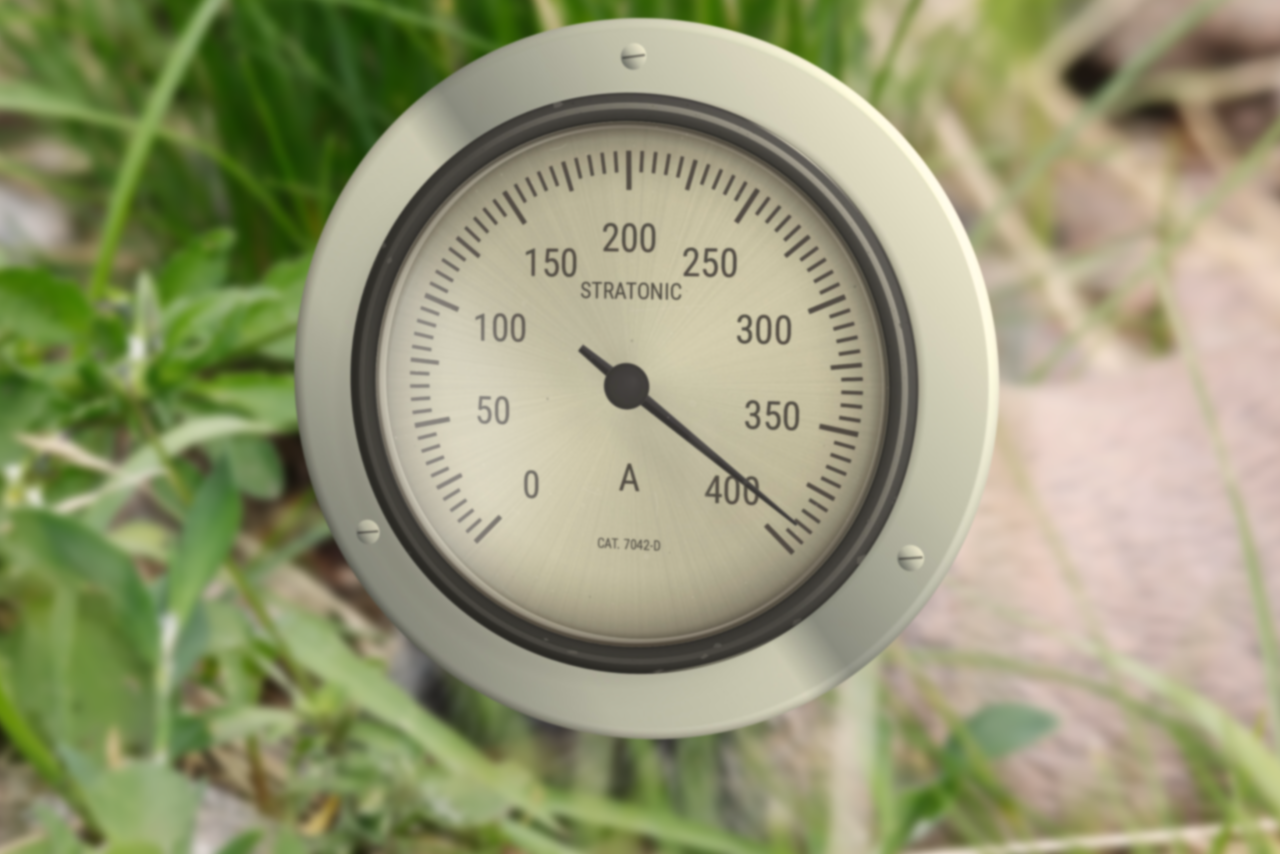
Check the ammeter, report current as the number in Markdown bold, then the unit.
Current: **390** A
